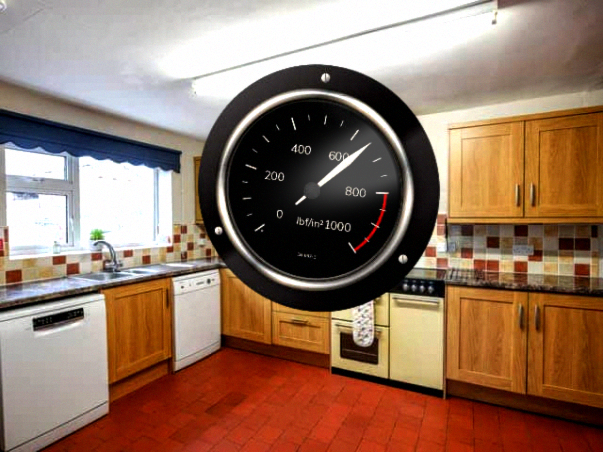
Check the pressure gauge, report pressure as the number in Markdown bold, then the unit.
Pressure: **650** psi
